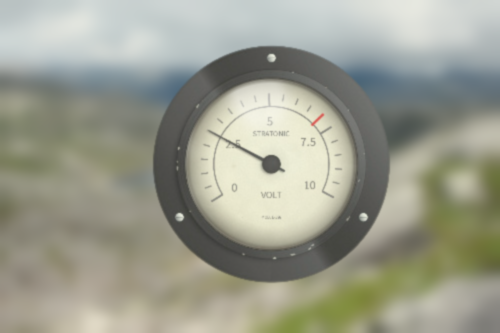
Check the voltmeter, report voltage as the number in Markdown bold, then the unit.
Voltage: **2.5** V
